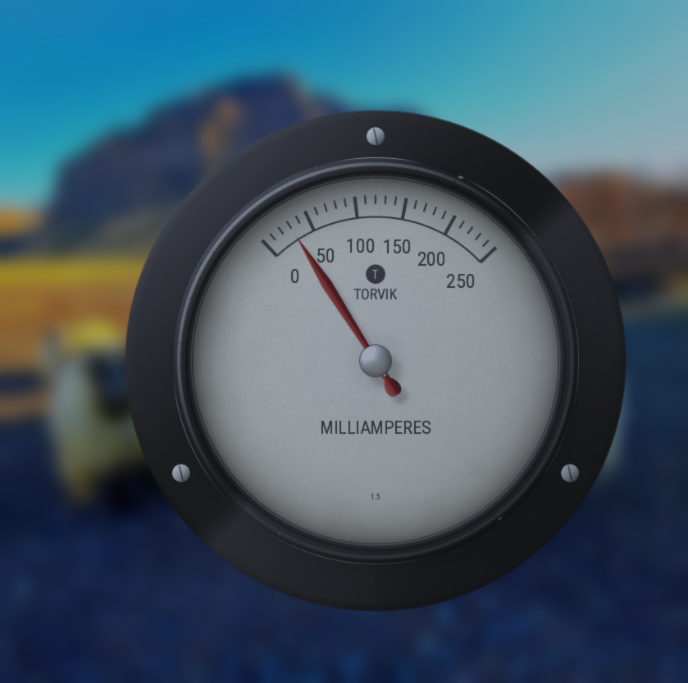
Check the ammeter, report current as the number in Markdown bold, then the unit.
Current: **30** mA
